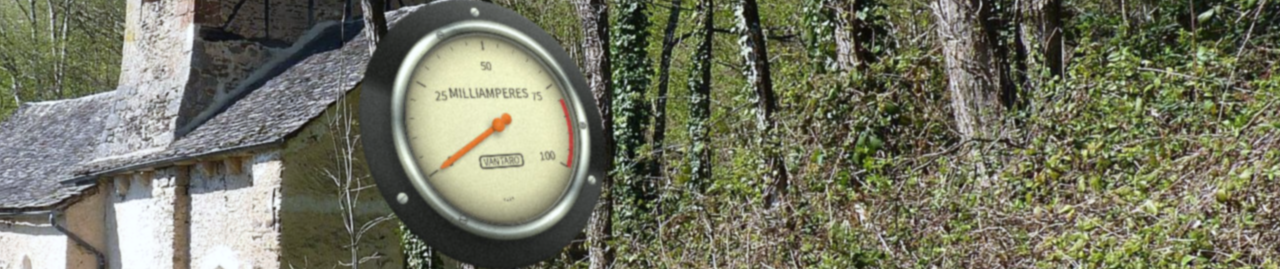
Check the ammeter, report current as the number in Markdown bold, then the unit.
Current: **0** mA
